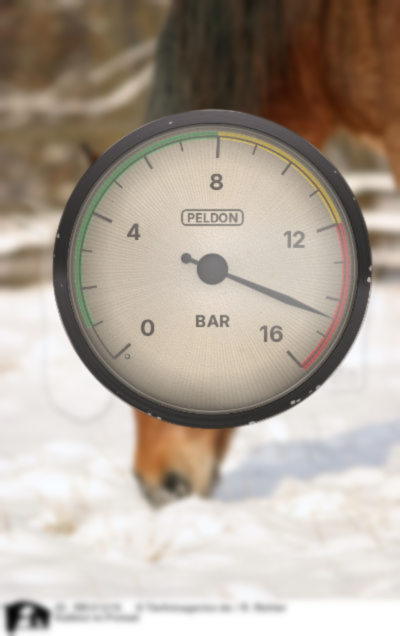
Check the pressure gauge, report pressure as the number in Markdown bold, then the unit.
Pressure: **14.5** bar
